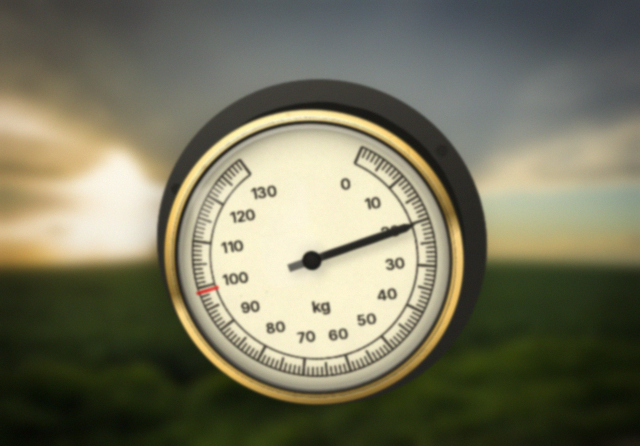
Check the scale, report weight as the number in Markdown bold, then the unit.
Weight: **20** kg
